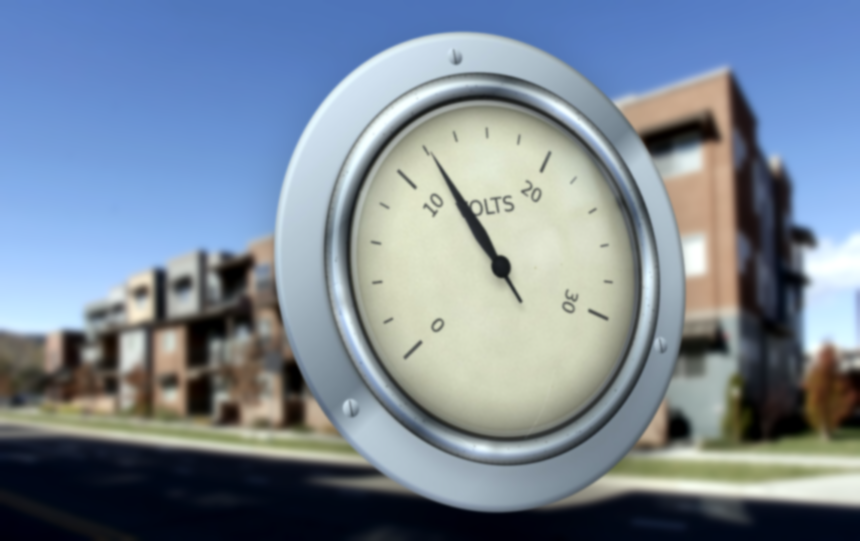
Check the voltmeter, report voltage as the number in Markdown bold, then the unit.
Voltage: **12** V
